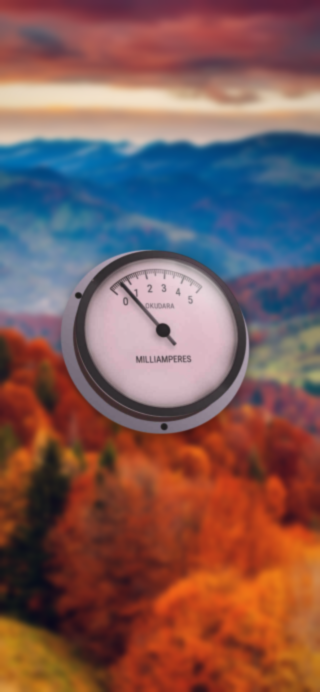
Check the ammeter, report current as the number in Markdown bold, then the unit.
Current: **0.5** mA
